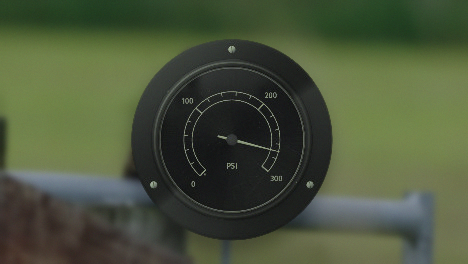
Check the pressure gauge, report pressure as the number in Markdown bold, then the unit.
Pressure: **270** psi
